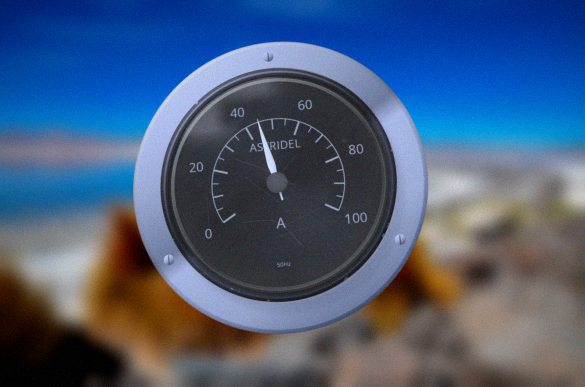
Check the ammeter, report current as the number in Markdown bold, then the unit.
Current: **45** A
